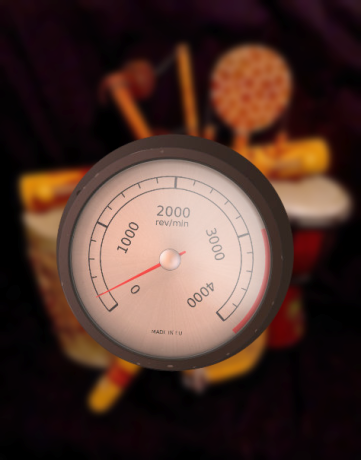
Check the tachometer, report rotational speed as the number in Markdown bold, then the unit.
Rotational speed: **200** rpm
